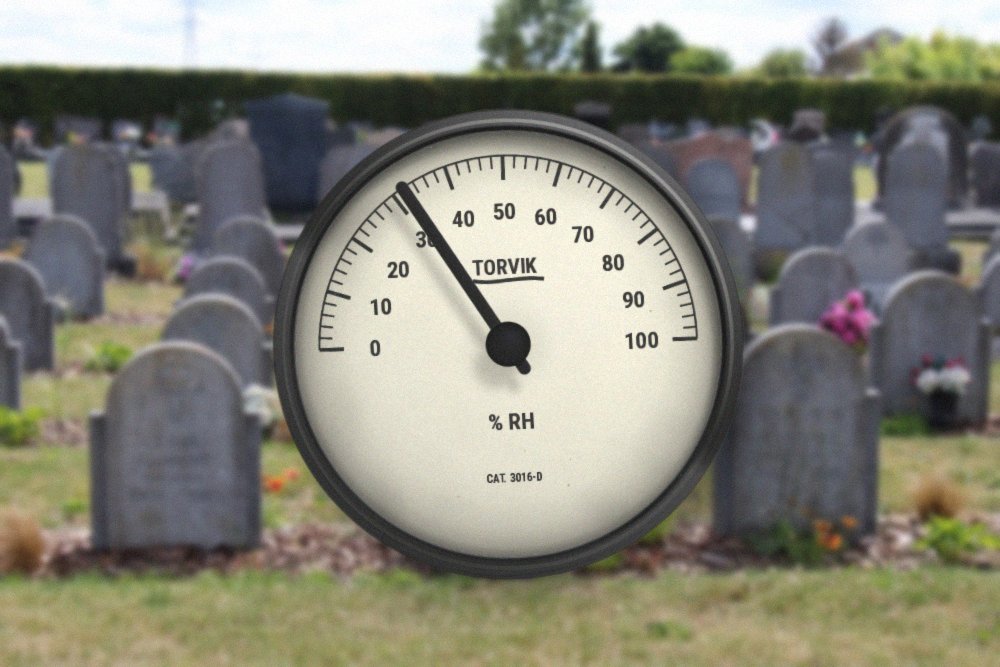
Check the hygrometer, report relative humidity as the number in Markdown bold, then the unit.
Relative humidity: **32** %
